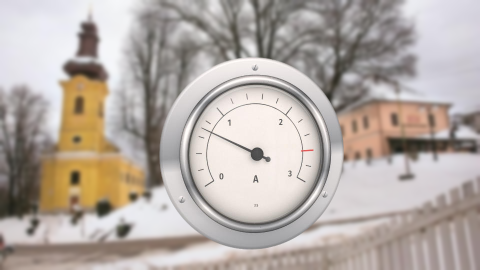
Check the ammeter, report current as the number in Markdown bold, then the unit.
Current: **0.7** A
